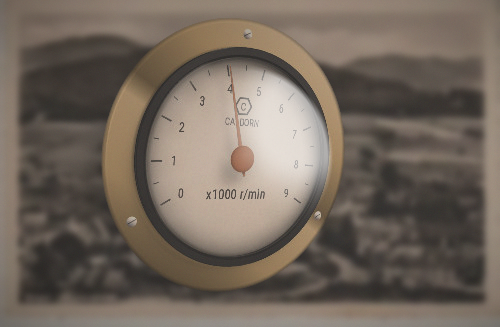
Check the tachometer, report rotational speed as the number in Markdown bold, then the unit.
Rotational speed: **4000** rpm
